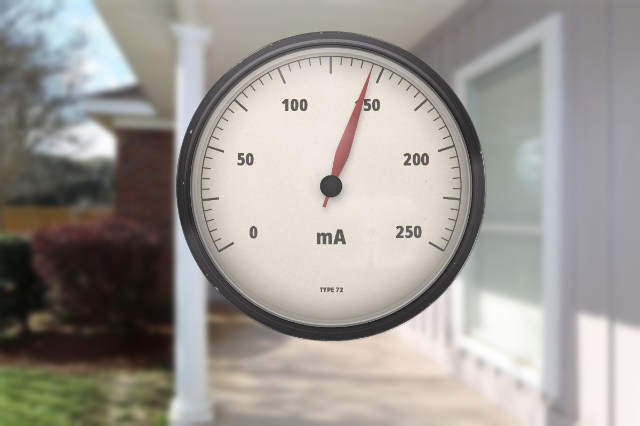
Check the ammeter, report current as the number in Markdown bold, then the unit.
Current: **145** mA
